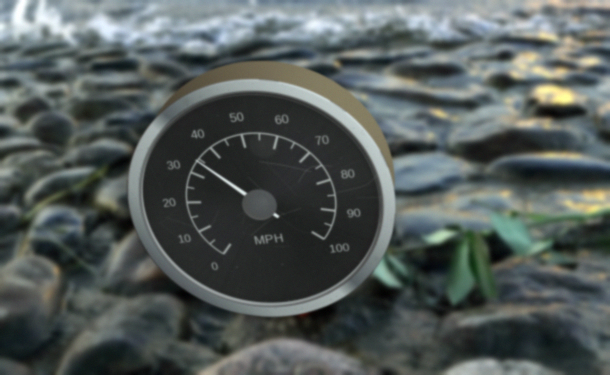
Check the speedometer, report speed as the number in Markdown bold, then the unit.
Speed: **35** mph
